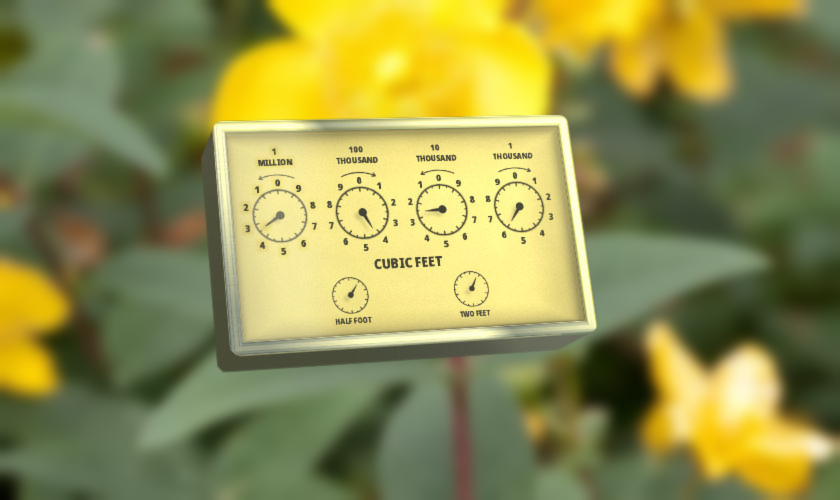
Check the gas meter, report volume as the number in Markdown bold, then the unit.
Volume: **342600** ft³
